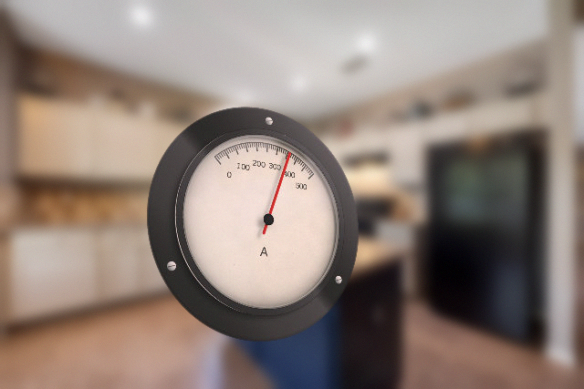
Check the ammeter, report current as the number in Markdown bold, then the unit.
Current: **350** A
